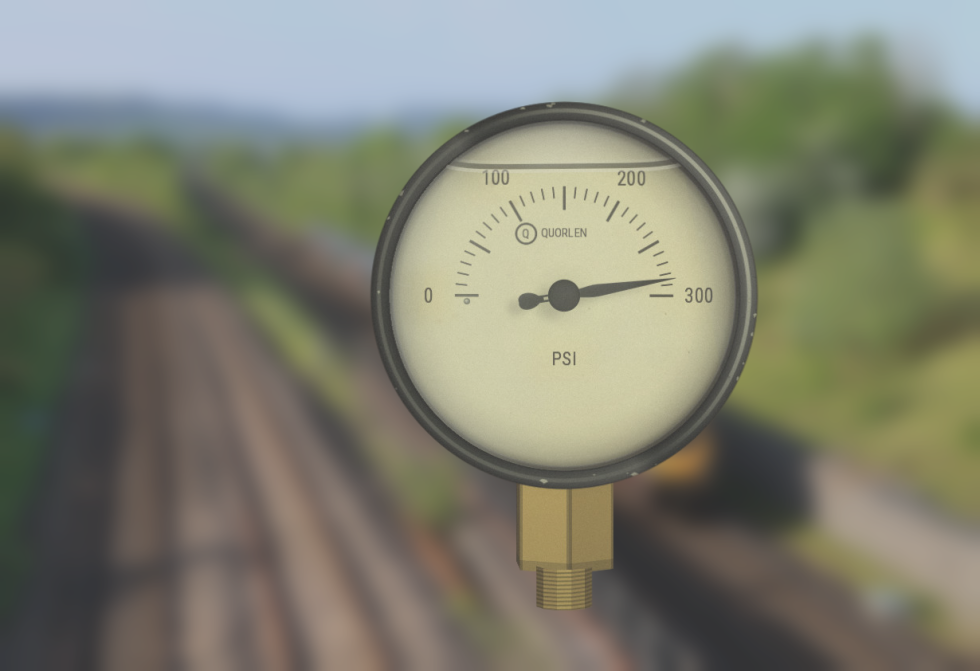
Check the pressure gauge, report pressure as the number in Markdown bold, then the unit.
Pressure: **285** psi
